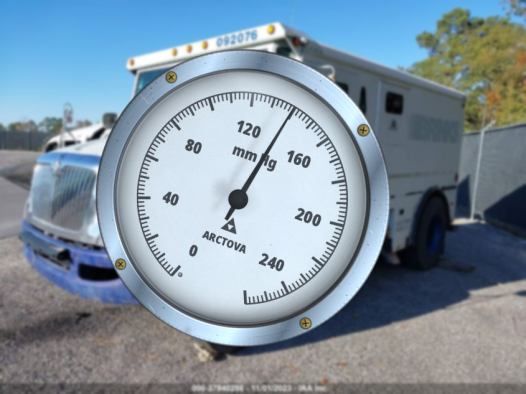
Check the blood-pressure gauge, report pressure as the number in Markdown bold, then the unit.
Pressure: **140** mmHg
